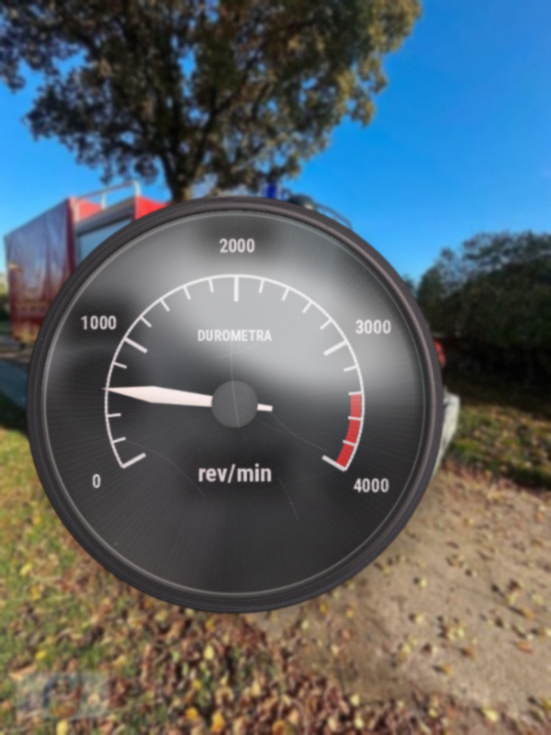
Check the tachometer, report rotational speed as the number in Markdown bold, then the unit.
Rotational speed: **600** rpm
